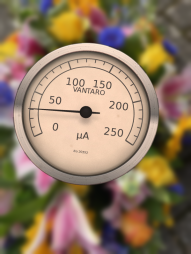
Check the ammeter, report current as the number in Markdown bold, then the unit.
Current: **30** µA
